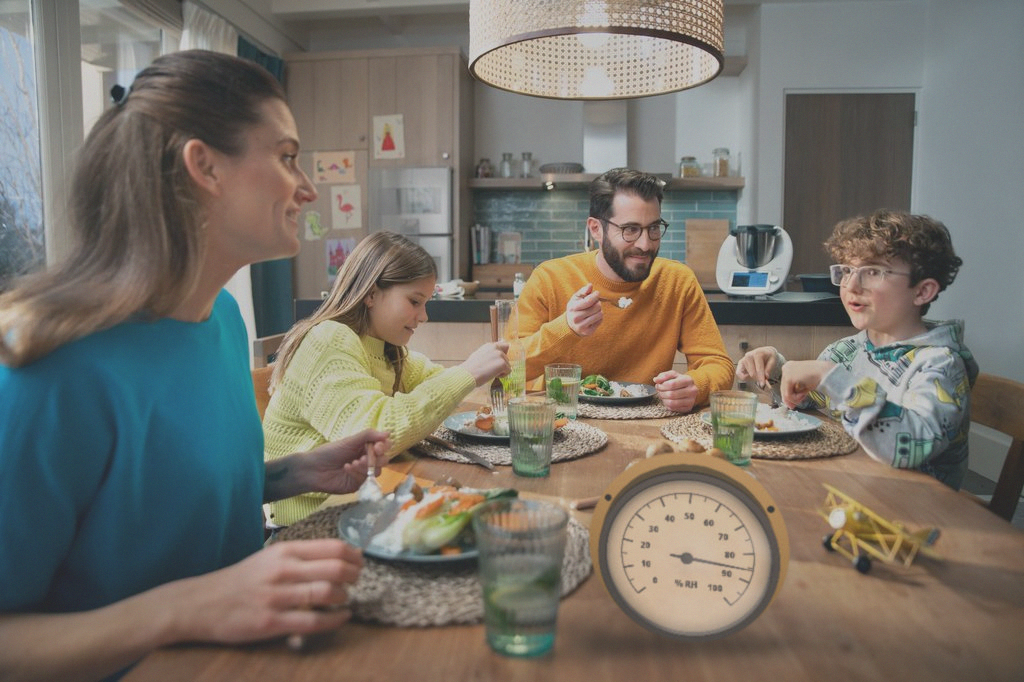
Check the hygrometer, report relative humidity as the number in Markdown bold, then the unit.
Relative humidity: **85** %
